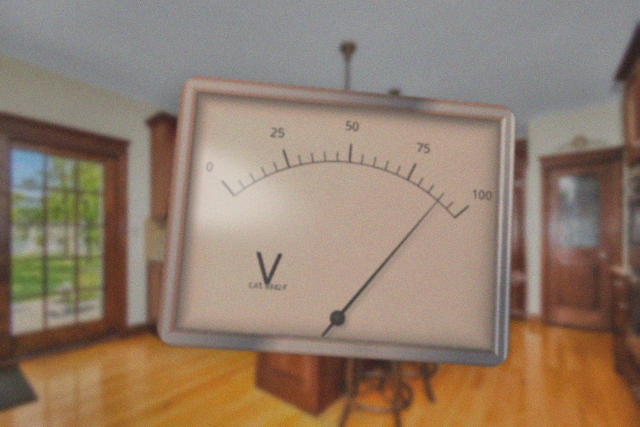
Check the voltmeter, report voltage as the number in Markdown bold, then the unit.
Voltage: **90** V
